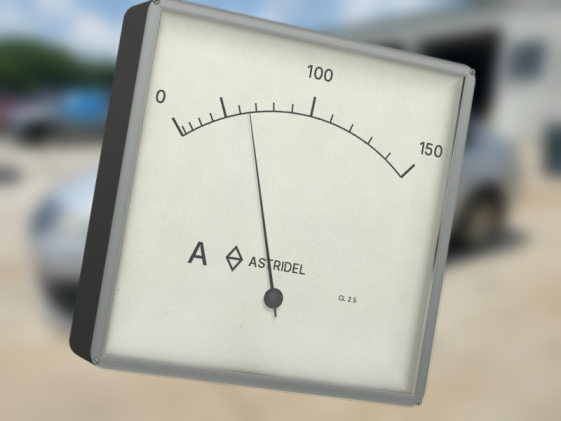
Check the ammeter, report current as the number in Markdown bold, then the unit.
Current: **65** A
